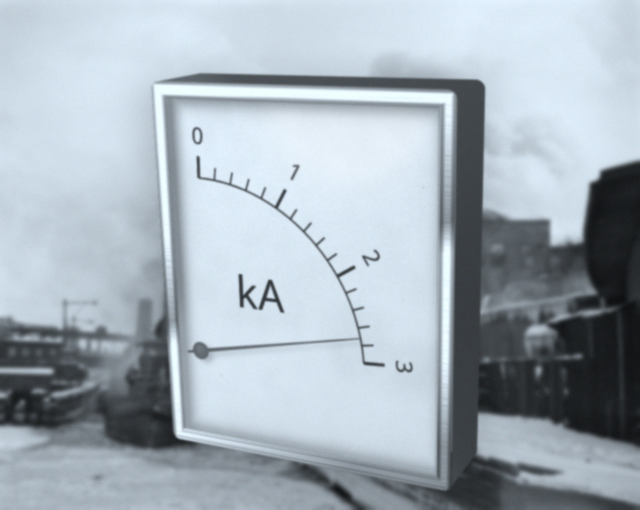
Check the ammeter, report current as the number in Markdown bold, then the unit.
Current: **2.7** kA
